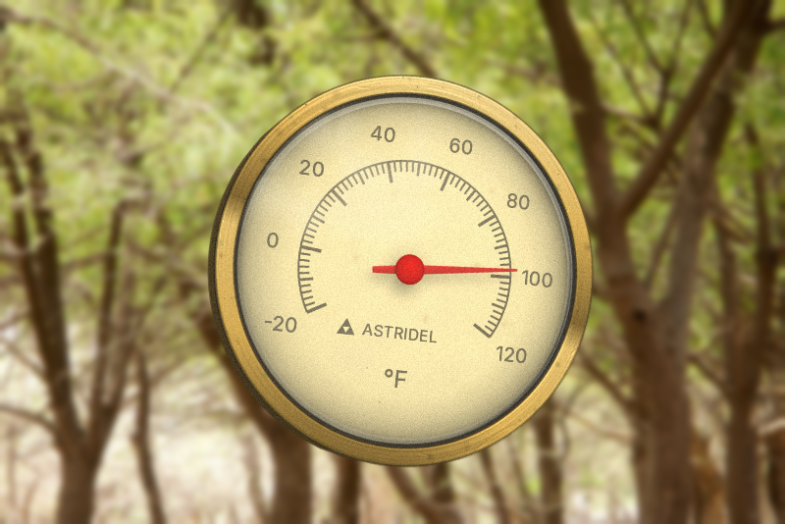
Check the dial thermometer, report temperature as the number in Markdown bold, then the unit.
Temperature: **98** °F
